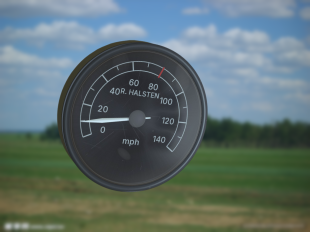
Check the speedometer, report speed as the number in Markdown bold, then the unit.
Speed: **10** mph
